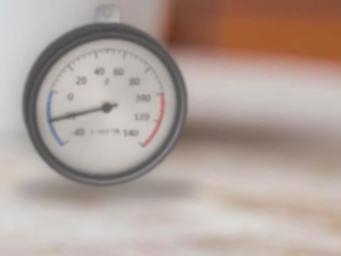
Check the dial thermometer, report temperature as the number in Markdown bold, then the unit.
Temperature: **-20** °F
